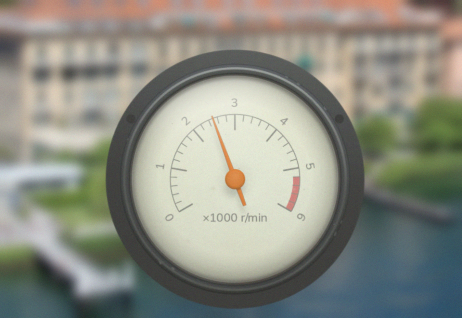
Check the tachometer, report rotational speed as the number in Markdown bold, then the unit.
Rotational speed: **2500** rpm
